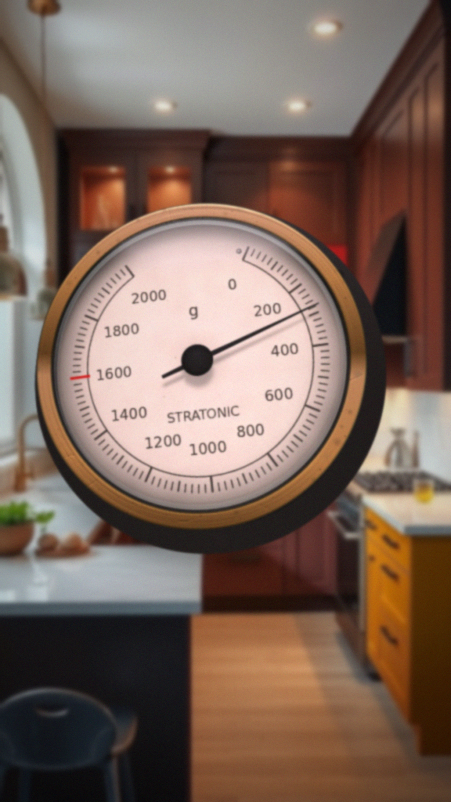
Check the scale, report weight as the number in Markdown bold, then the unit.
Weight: **280** g
